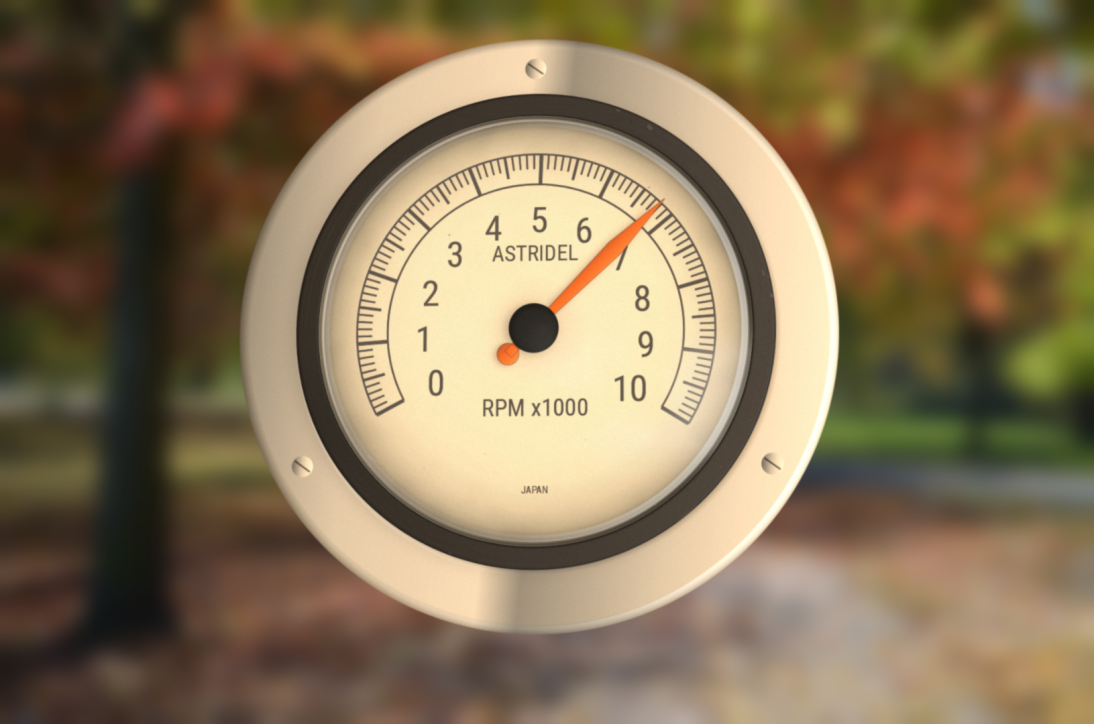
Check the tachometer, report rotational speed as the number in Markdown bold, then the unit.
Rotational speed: **6800** rpm
